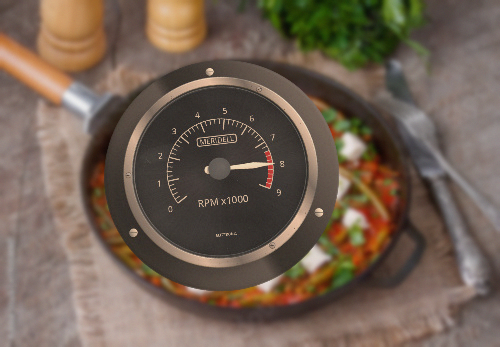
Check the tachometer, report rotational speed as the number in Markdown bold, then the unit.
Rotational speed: **8000** rpm
